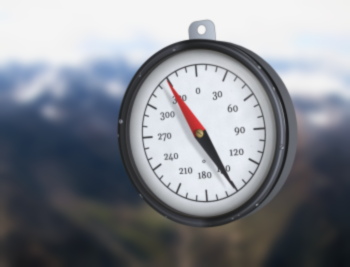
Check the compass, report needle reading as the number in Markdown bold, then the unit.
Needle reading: **330** °
